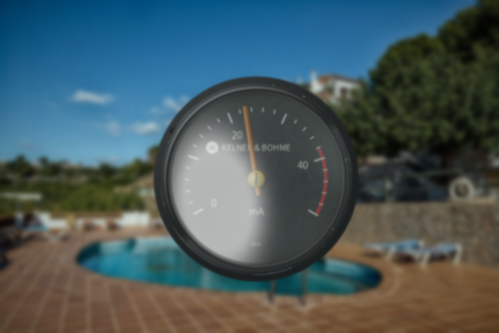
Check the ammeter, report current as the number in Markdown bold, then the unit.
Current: **23** mA
